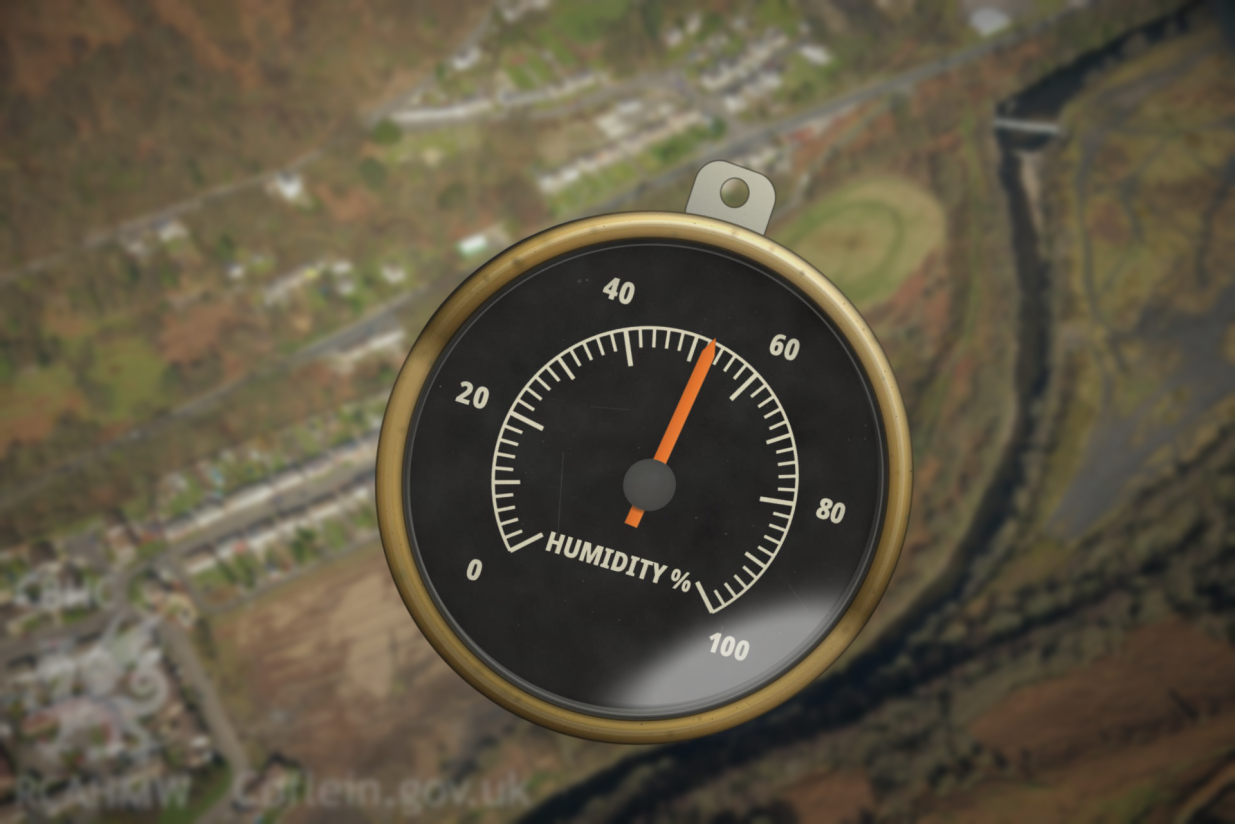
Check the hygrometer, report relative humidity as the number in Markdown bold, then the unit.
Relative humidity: **52** %
